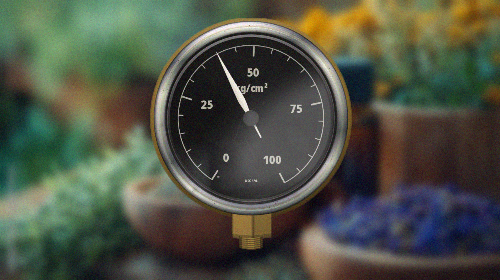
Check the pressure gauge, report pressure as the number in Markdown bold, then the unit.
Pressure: **40** kg/cm²
